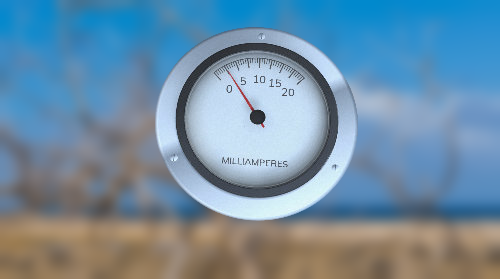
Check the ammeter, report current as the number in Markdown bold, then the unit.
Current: **2.5** mA
